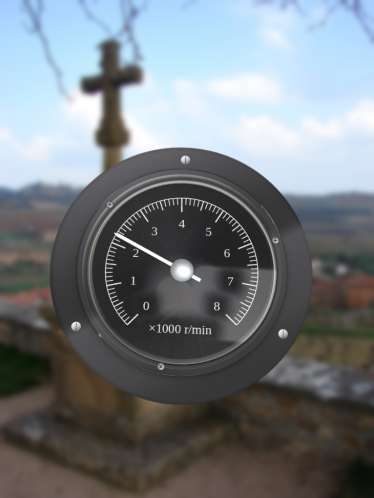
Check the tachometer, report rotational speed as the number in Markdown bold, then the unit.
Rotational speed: **2200** rpm
